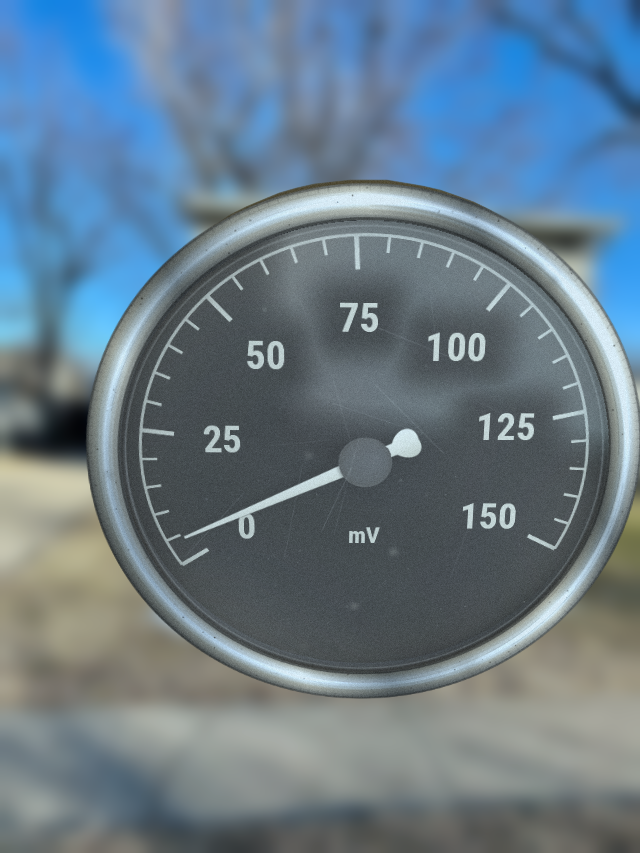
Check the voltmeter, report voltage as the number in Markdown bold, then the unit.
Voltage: **5** mV
